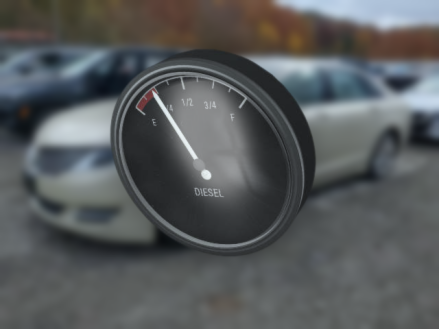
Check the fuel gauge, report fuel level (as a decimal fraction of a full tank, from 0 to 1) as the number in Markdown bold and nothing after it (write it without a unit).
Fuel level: **0.25**
